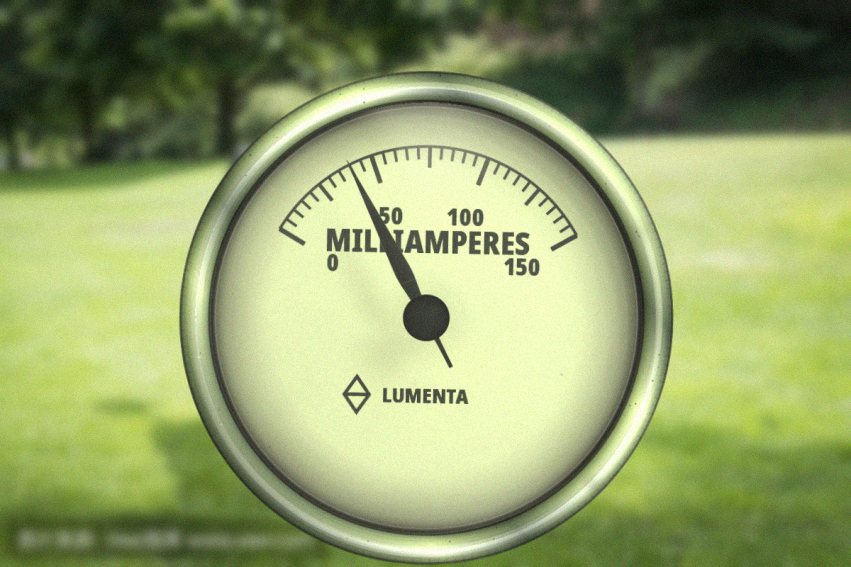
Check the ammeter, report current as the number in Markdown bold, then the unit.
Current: **40** mA
